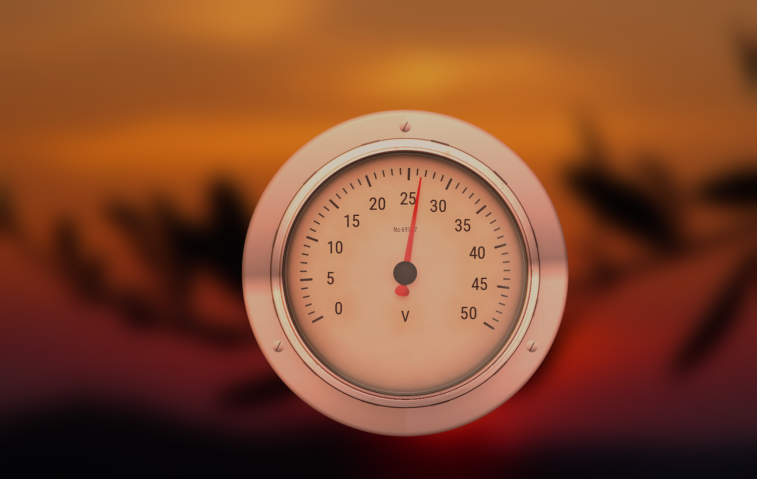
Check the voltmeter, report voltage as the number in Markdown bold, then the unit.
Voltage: **26.5** V
